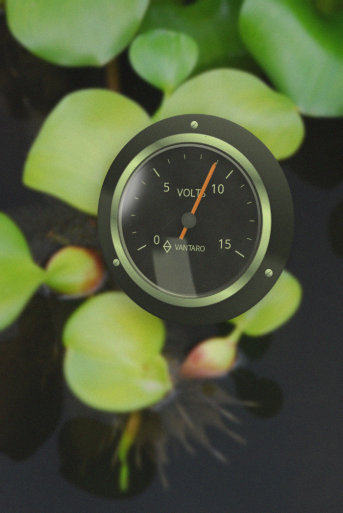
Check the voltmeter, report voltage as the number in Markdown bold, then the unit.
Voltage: **9** V
